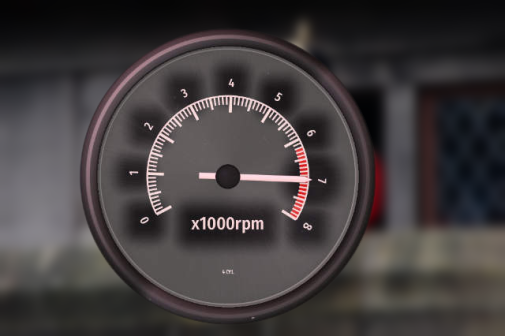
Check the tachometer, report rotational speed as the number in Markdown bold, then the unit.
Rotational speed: **7000** rpm
